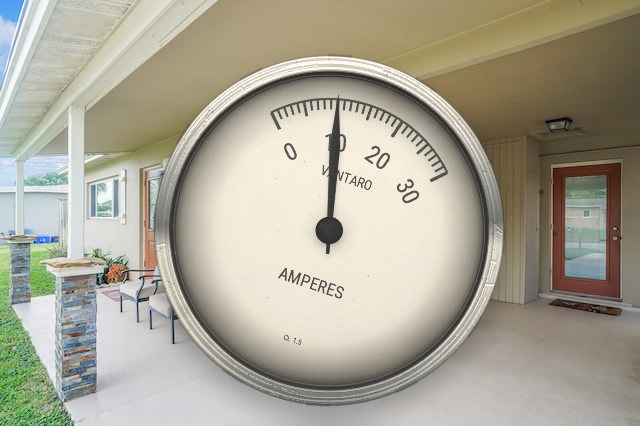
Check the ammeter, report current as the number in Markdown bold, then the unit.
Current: **10** A
